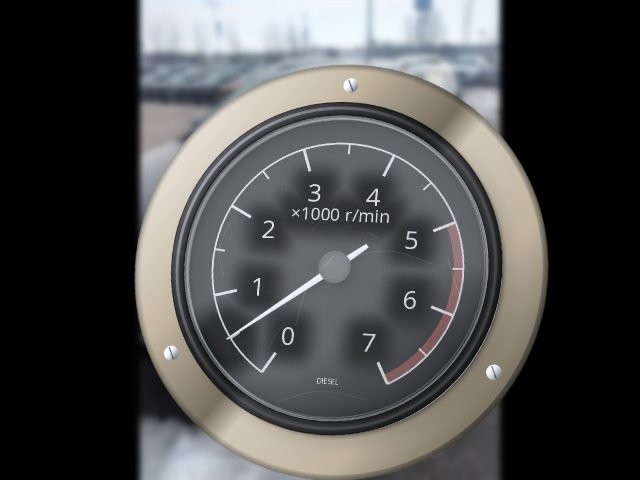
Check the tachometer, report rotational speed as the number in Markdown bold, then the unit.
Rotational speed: **500** rpm
